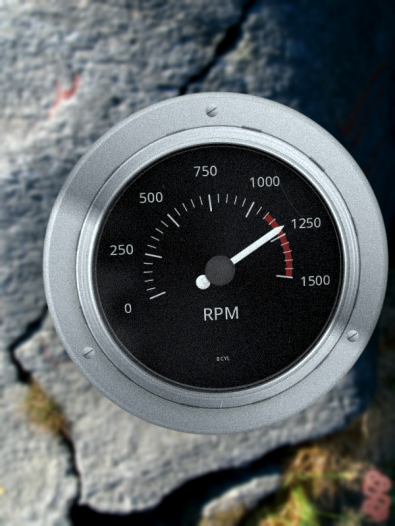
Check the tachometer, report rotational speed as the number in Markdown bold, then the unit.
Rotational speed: **1200** rpm
